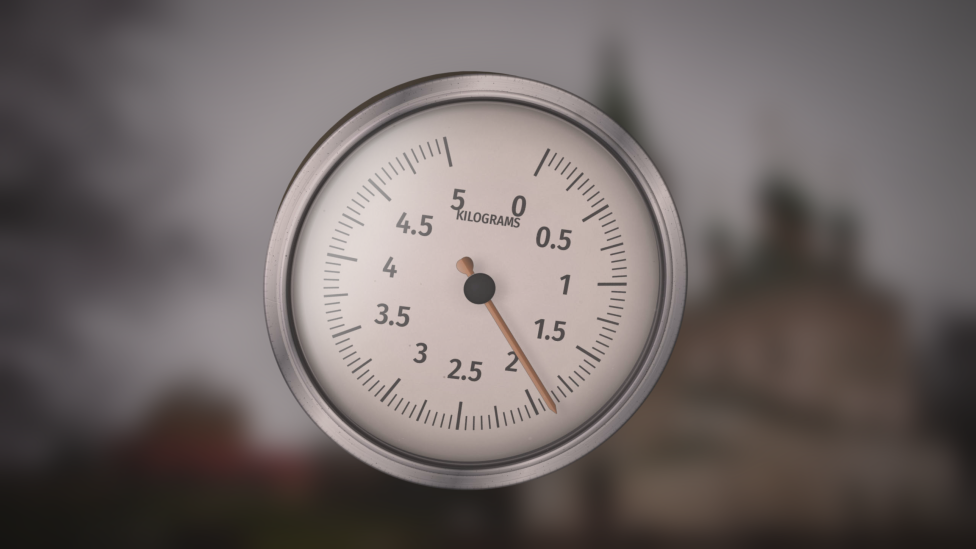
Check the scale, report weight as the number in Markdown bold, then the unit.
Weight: **1.9** kg
